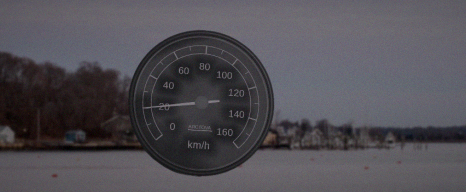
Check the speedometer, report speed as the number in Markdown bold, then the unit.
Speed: **20** km/h
